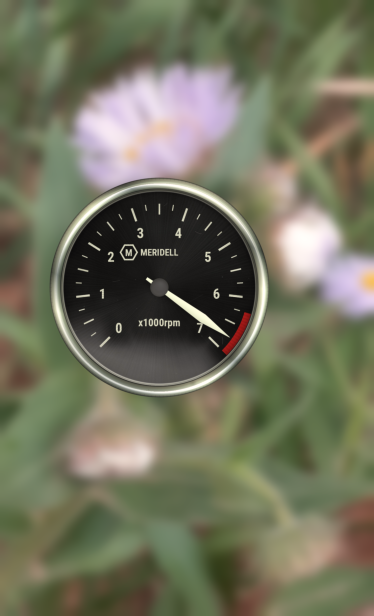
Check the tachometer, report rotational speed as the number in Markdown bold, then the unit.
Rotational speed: **6750** rpm
